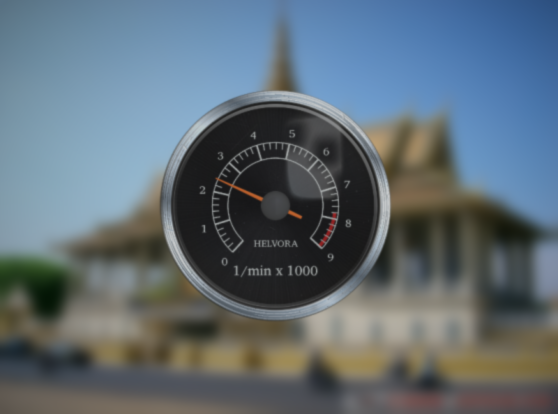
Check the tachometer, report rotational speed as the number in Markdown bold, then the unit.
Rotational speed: **2400** rpm
